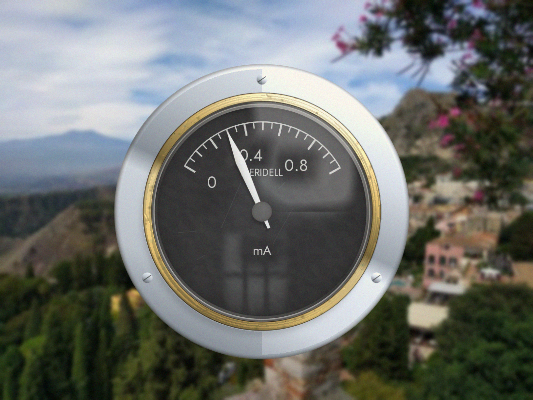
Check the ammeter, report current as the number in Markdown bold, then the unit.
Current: **0.3** mA
